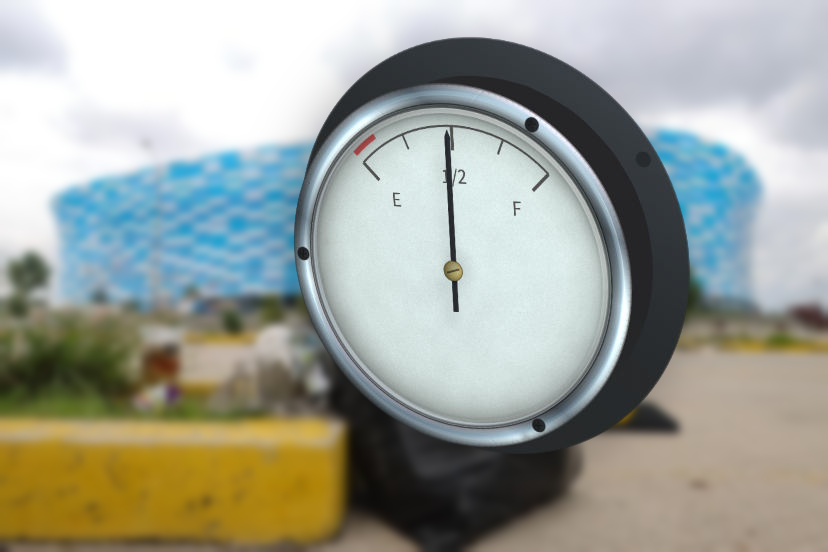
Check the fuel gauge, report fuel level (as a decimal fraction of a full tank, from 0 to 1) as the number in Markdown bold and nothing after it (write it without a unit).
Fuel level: **0.5**
